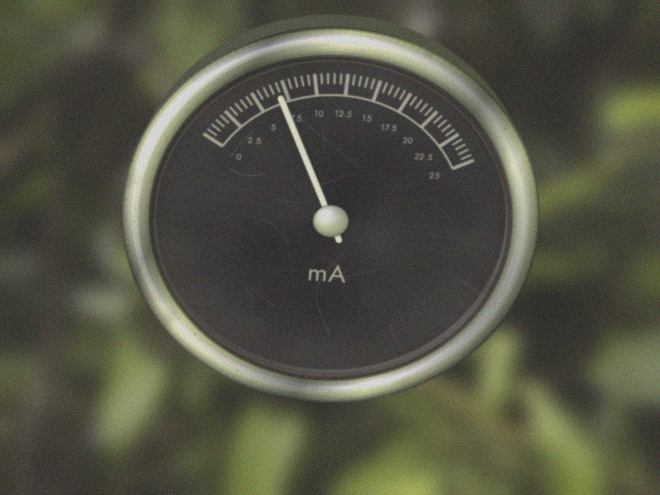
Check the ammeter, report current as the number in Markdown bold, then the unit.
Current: **7** mA
